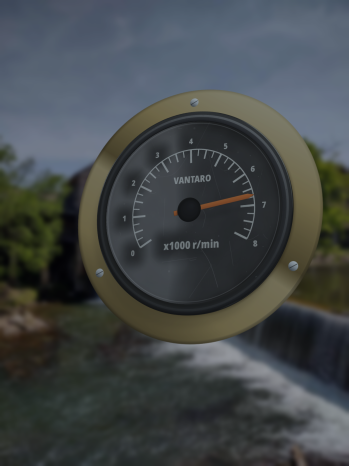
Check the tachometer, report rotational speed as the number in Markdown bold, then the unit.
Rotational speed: **6750** rpm
